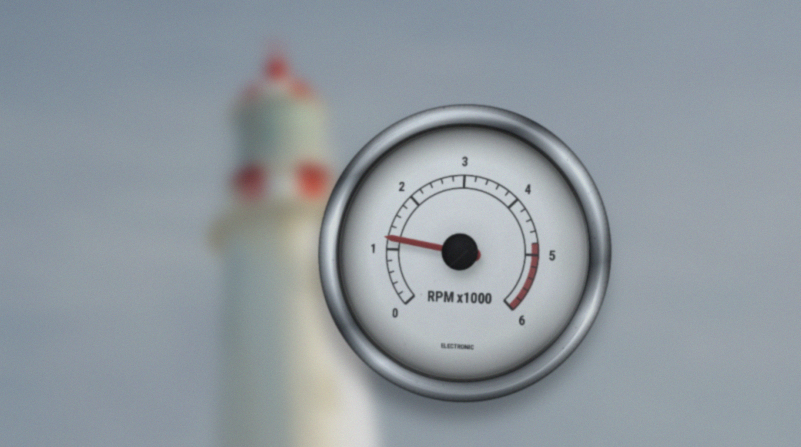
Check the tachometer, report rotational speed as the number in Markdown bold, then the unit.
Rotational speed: **1200** rpm
